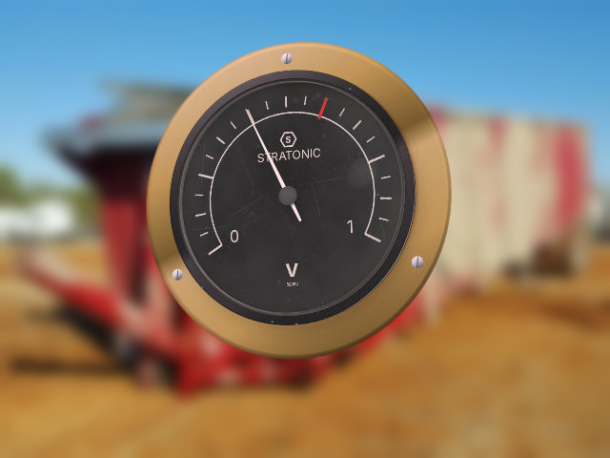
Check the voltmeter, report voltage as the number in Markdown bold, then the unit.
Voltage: **0.4** V
